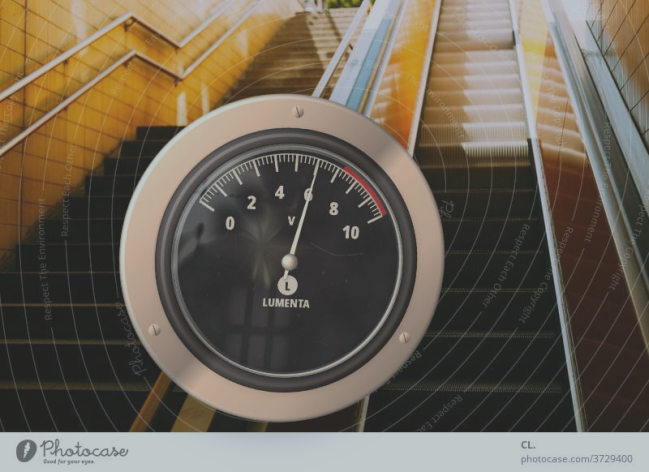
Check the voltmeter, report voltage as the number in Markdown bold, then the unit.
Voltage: **6** V
